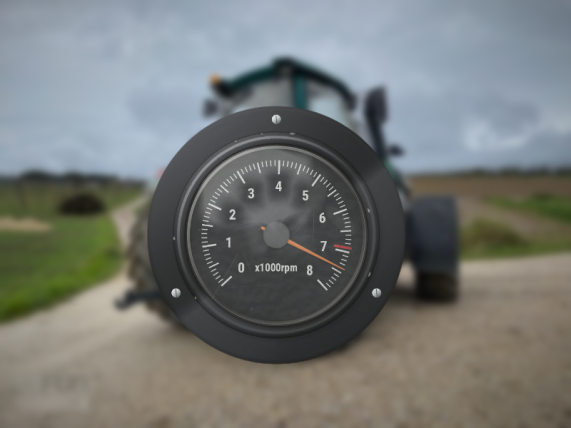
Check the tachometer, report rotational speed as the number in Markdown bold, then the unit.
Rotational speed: **7400** rpm
